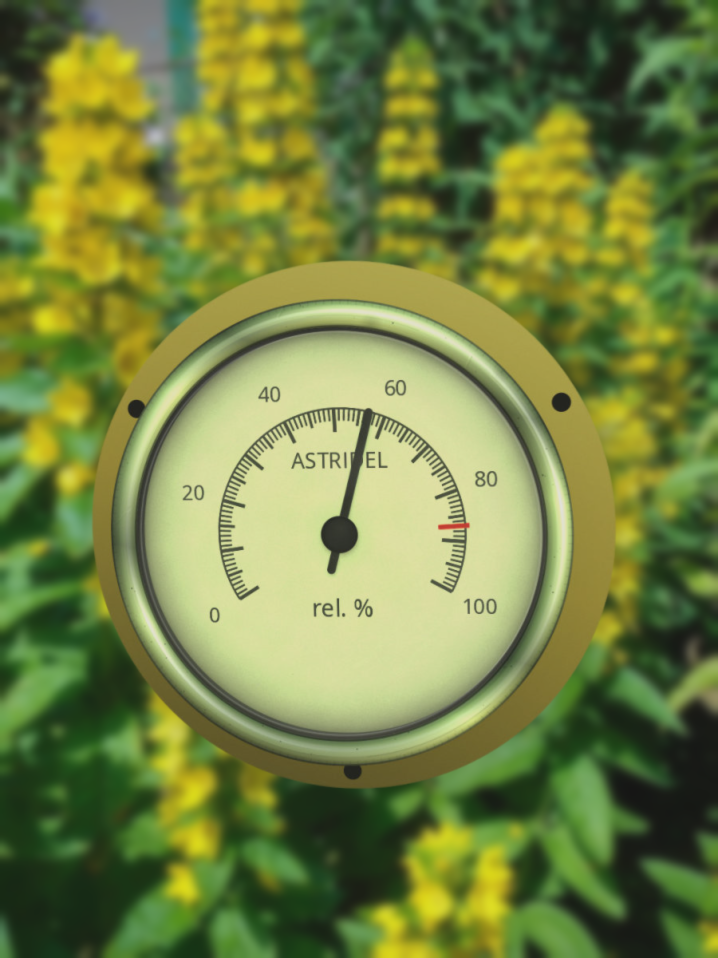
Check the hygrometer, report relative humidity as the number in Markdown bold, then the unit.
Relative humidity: **57** %
